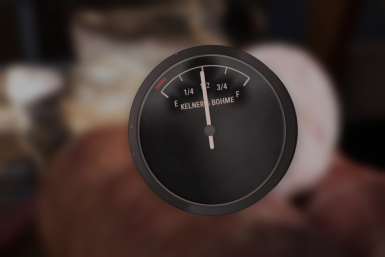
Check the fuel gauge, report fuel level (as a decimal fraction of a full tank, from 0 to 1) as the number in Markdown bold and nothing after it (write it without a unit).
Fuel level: **0.5**
